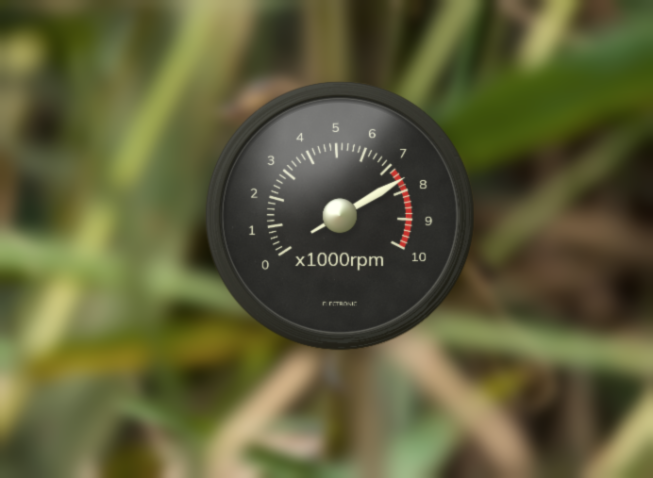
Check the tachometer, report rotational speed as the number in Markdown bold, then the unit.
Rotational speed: **7600** rpm
